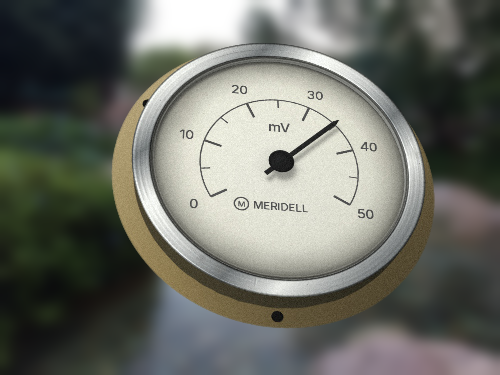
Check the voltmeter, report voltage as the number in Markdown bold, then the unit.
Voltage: **35** mV
